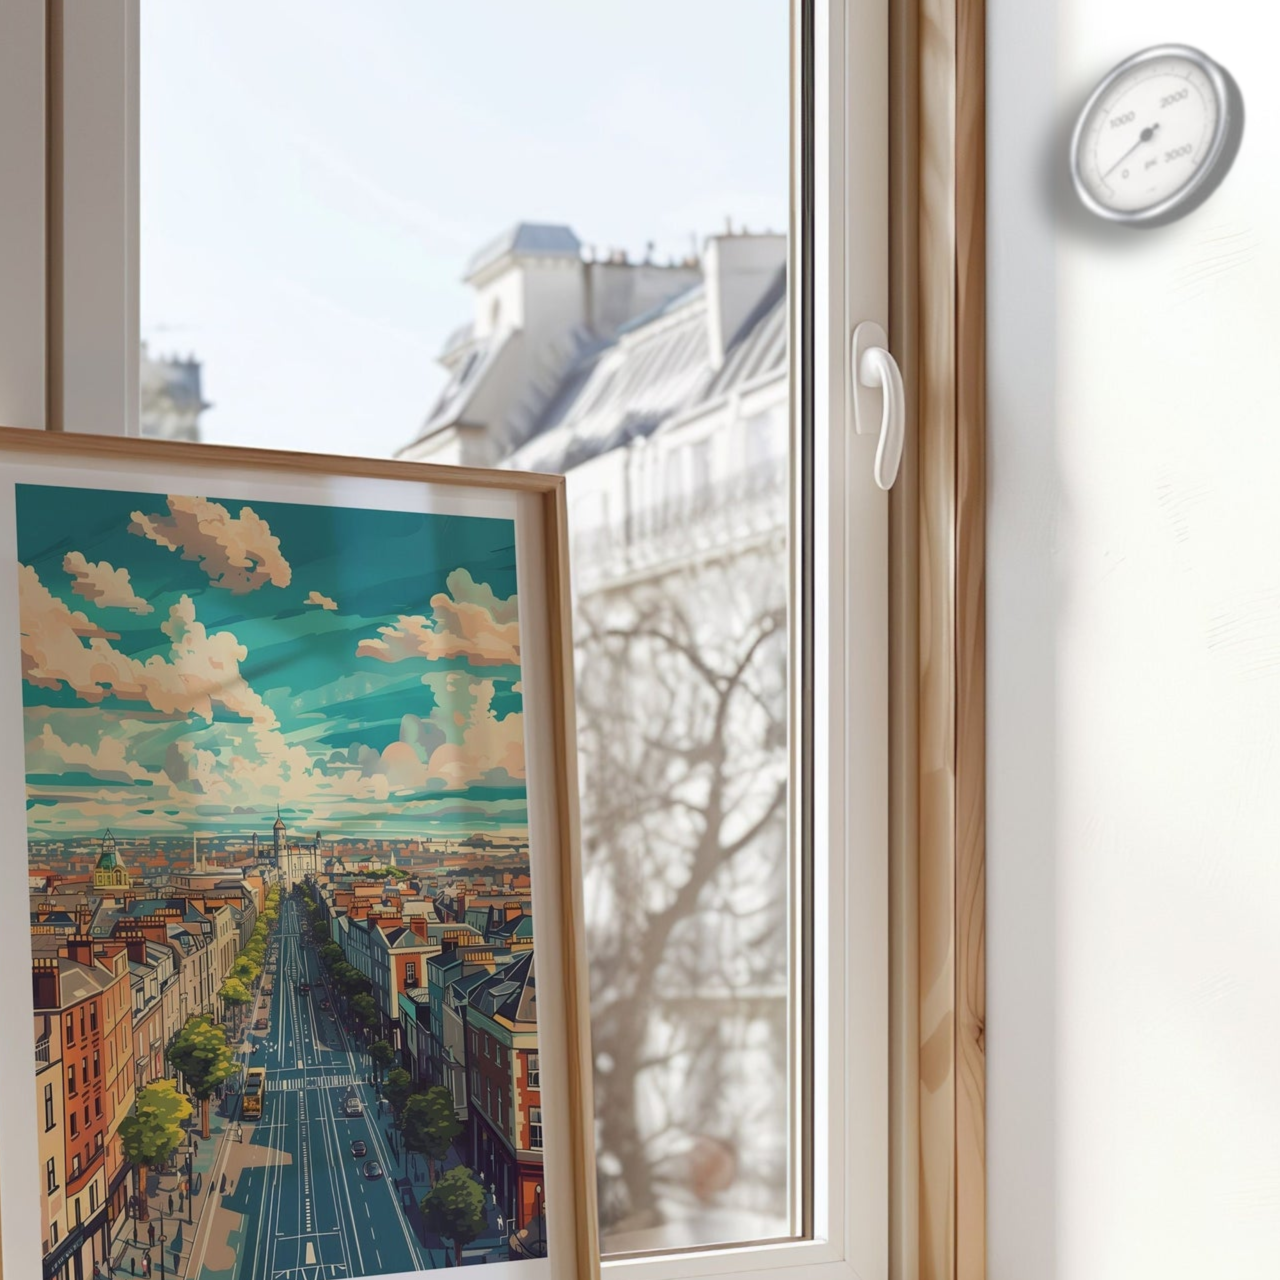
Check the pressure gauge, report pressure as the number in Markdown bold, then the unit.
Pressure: **200** psi
